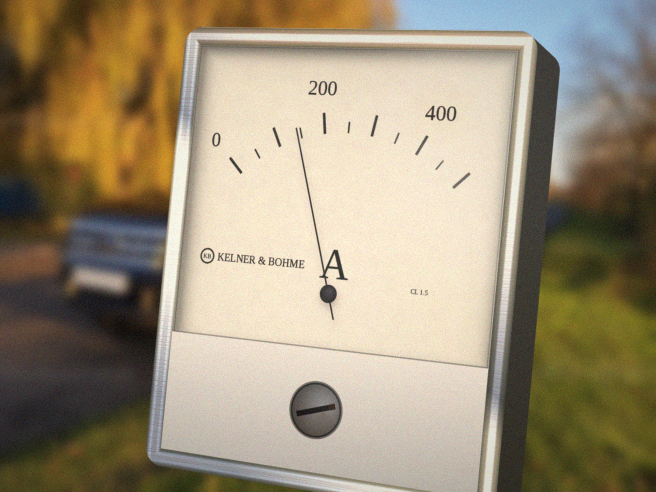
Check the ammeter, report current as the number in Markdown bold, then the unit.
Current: **150** A
